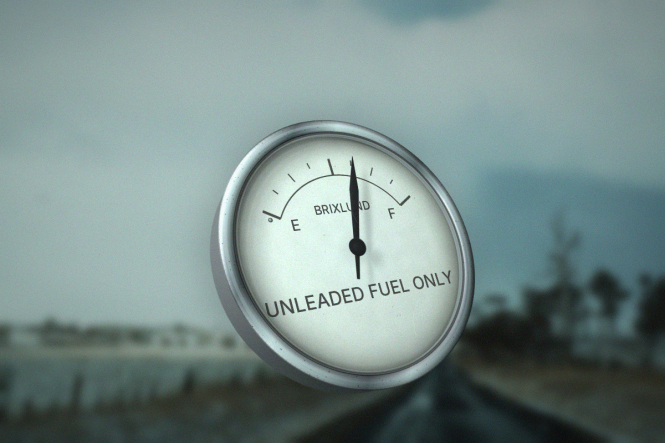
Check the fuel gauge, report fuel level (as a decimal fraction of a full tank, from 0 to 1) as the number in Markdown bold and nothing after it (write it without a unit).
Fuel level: **0.625**
